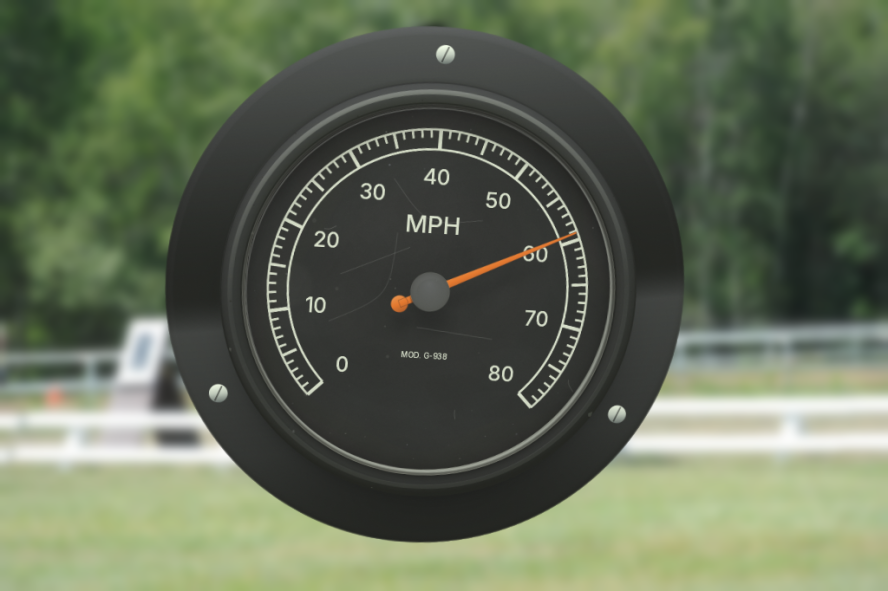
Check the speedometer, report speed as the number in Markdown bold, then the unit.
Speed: **59** mph
